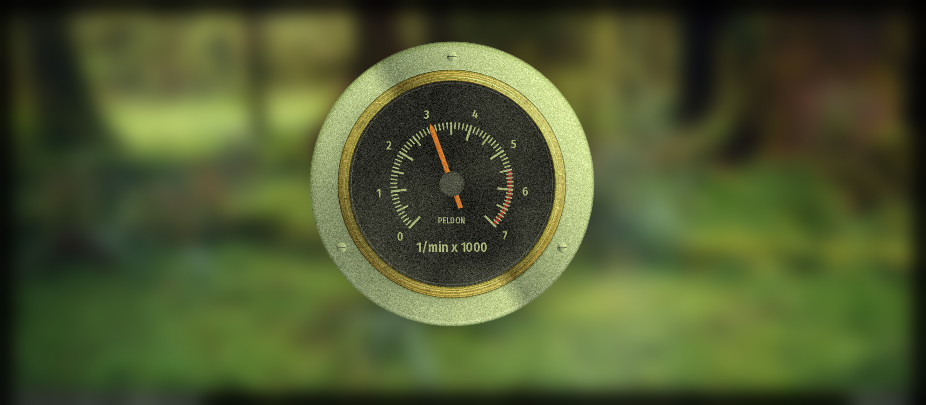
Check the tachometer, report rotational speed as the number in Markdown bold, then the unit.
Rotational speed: **3000** rpm
